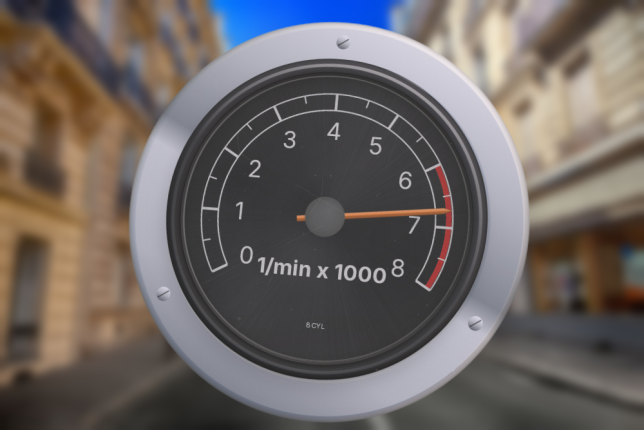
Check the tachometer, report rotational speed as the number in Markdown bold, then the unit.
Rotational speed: **6750** rpm
